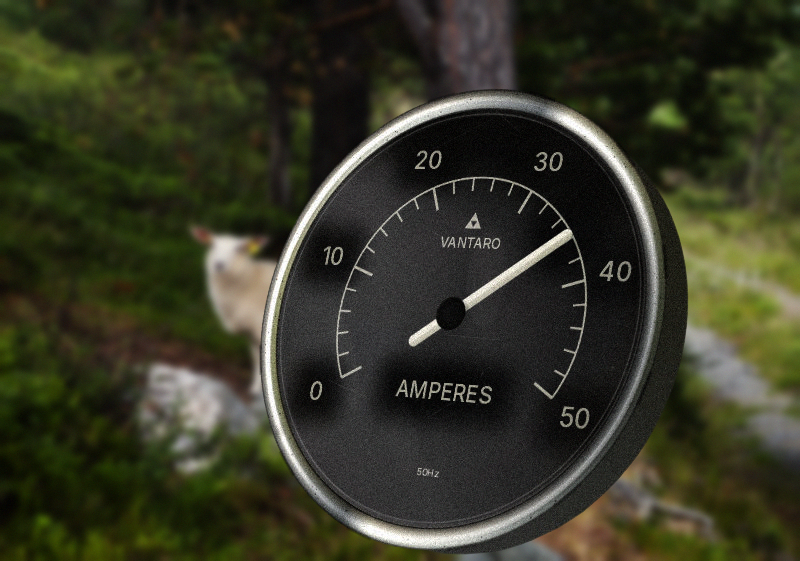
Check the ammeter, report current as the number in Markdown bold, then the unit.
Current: **36** A
